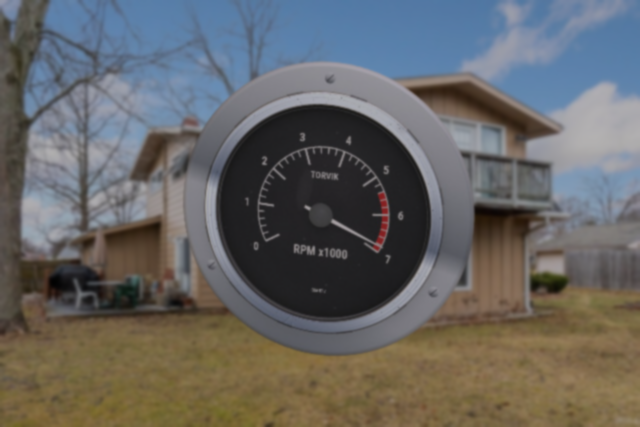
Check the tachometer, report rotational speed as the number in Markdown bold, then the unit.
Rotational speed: **6800** rpm
